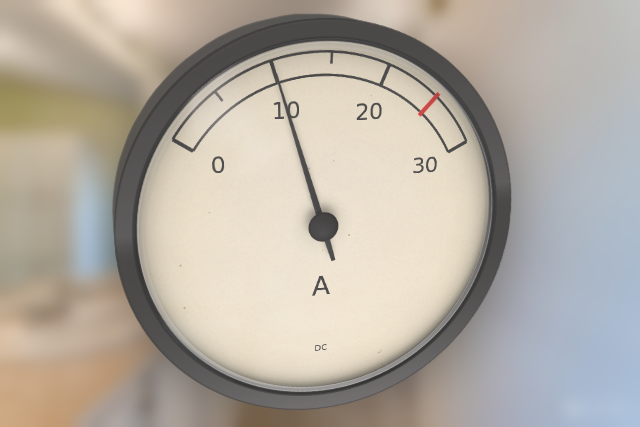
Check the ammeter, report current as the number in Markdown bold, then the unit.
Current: **10** A
